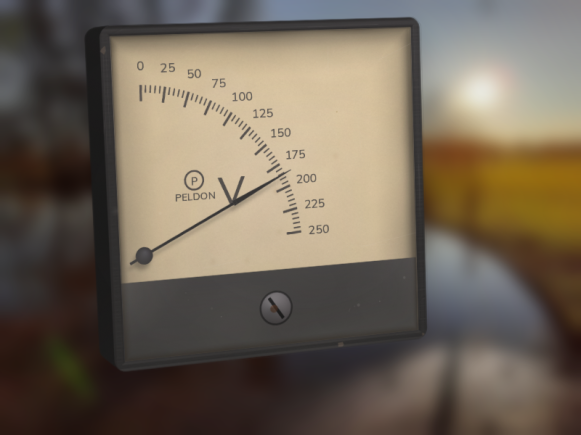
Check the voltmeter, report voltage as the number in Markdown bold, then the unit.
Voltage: **185** V
